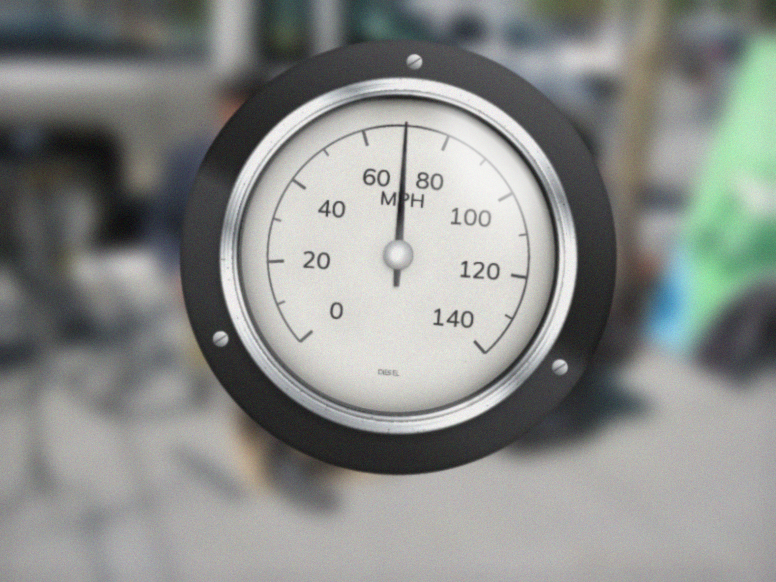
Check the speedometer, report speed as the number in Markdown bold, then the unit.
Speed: **70** mph
